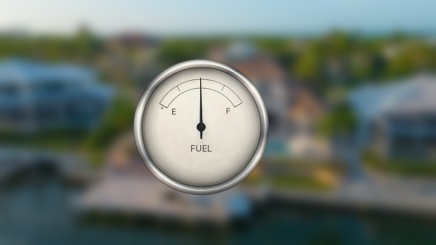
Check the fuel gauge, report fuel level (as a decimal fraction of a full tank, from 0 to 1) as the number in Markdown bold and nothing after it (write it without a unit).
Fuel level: **0.5**
